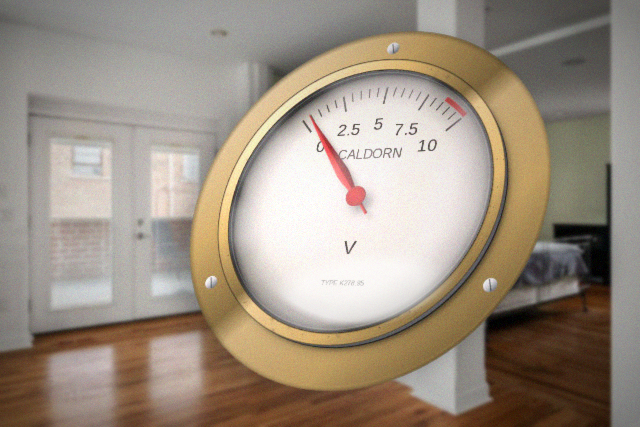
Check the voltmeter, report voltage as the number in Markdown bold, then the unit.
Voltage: **0.5** V
